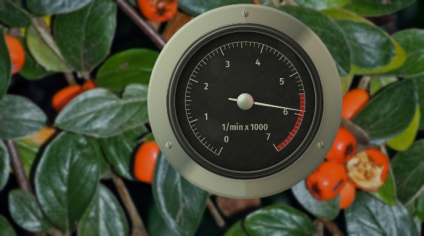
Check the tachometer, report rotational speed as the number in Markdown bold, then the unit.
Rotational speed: **5900** rpm
